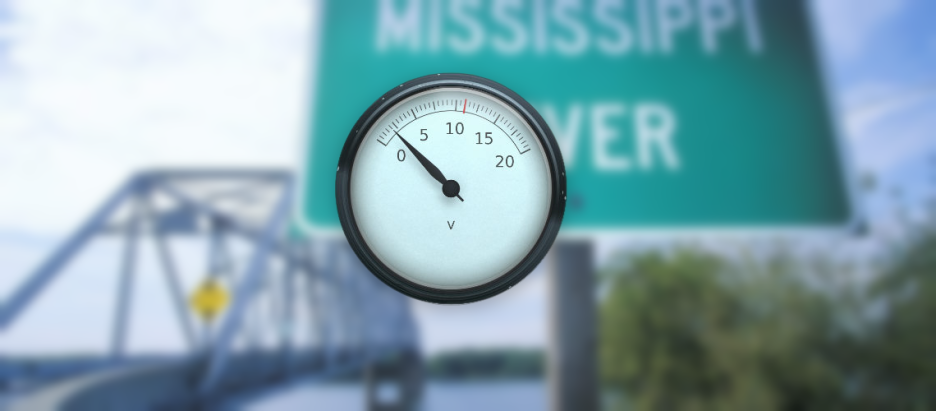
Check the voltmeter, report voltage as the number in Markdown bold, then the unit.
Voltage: **2** V
